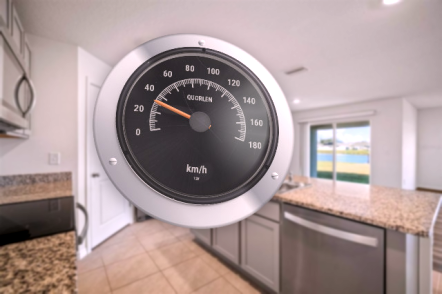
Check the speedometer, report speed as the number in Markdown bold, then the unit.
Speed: **30** km/h
